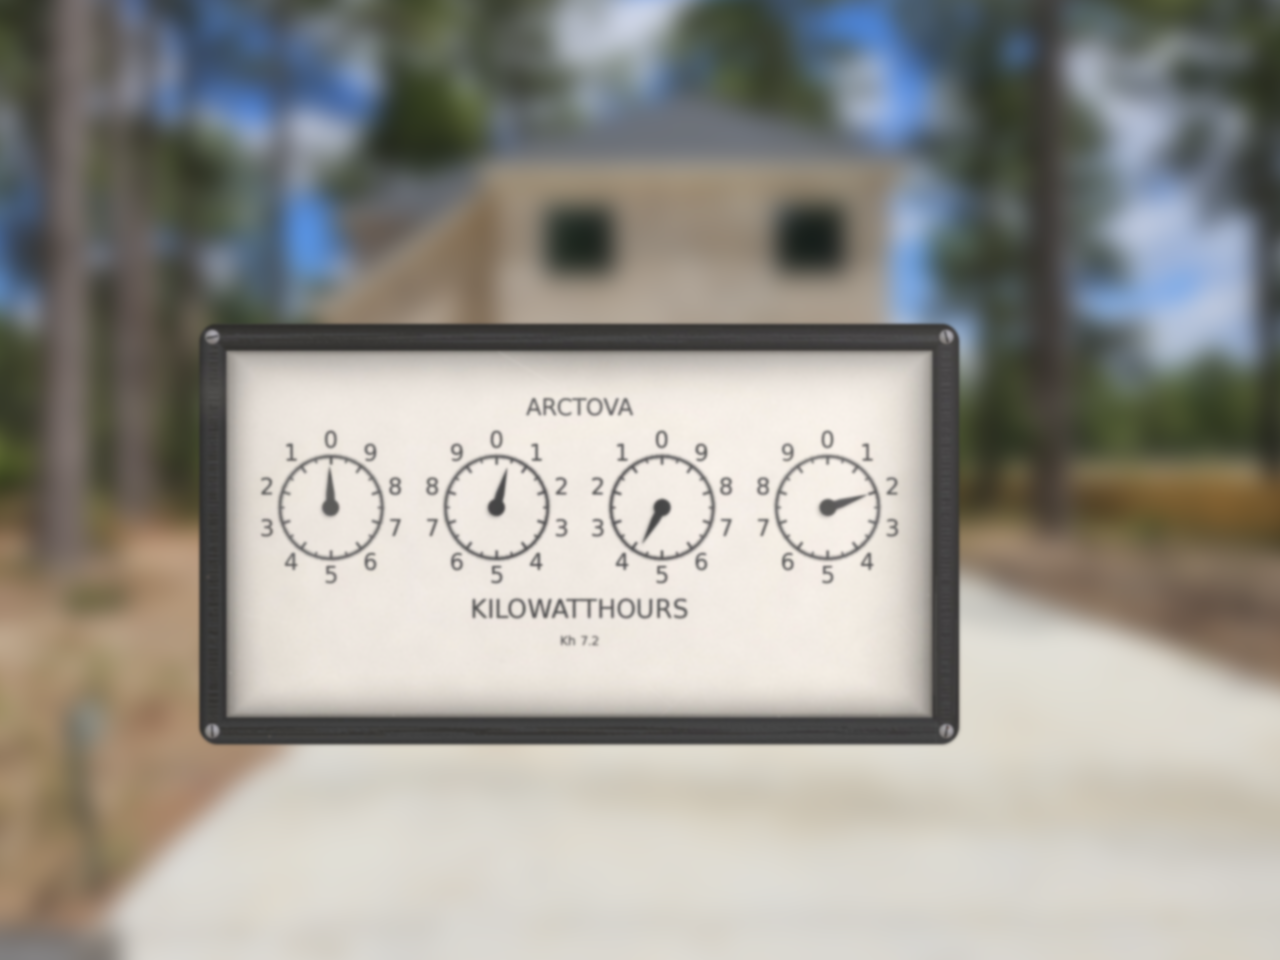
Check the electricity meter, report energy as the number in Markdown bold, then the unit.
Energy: **42** kWh
